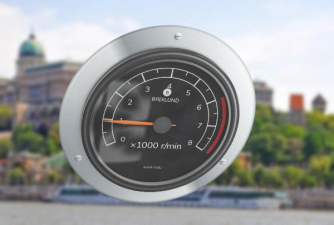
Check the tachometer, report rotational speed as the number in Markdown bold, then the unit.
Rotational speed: **1000** rpm
